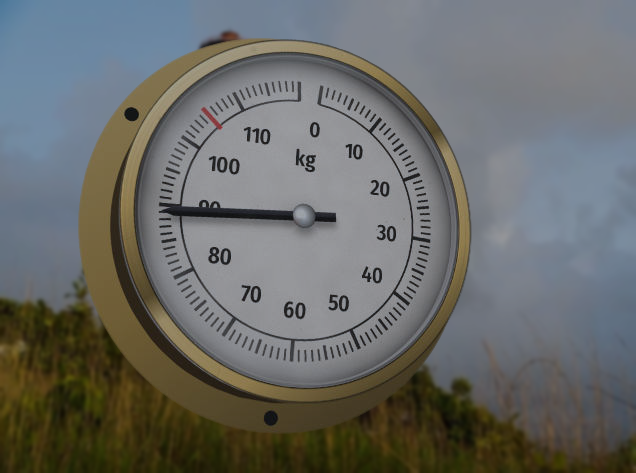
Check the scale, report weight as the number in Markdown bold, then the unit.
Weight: **89** kg
